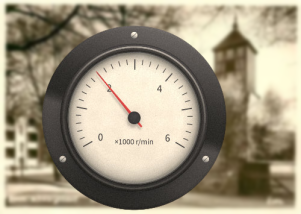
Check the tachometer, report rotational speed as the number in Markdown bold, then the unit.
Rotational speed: **2000** rpm
